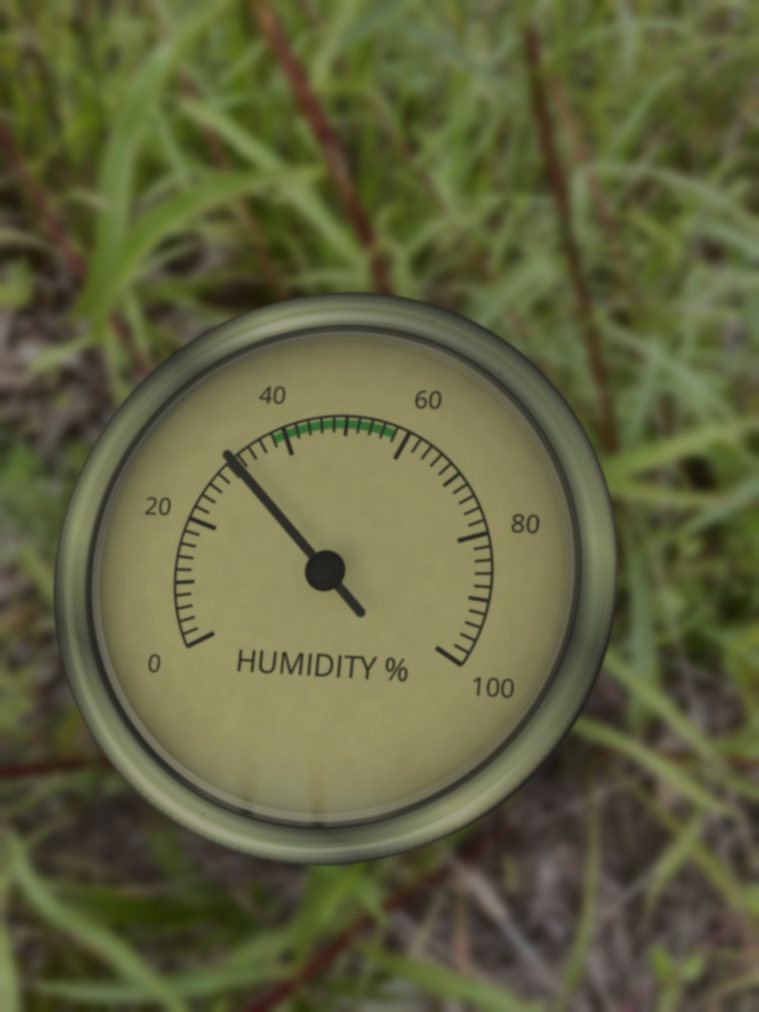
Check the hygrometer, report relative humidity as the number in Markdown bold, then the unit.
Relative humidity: **31** %
